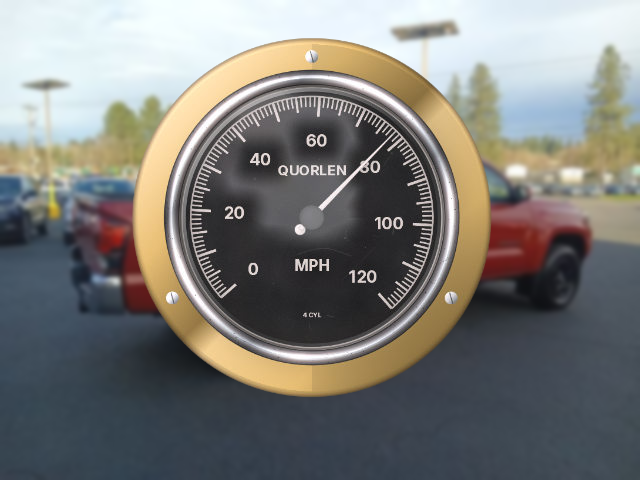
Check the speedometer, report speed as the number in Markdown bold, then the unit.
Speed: **78** mph
